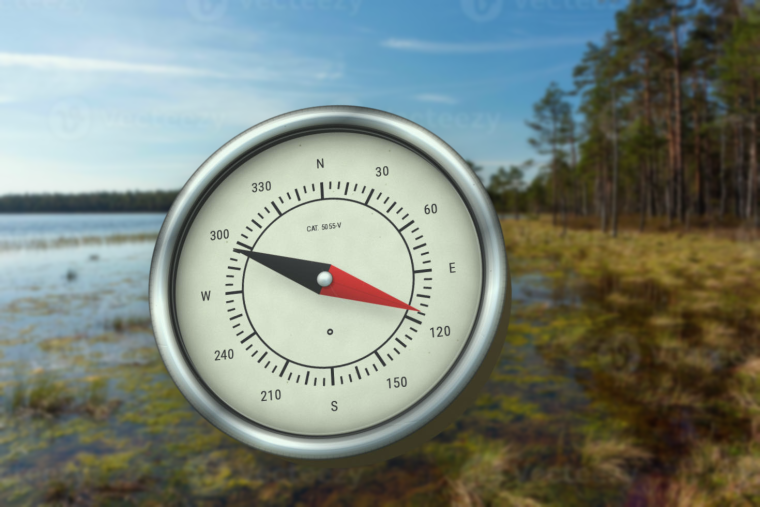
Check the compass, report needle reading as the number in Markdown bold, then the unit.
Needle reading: **115** °
